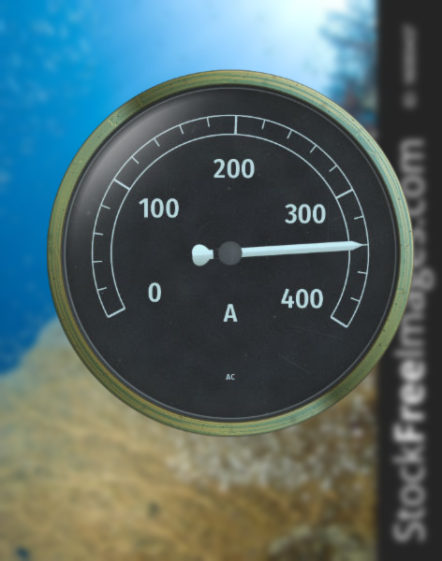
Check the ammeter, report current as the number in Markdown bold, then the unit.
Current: **340** A
